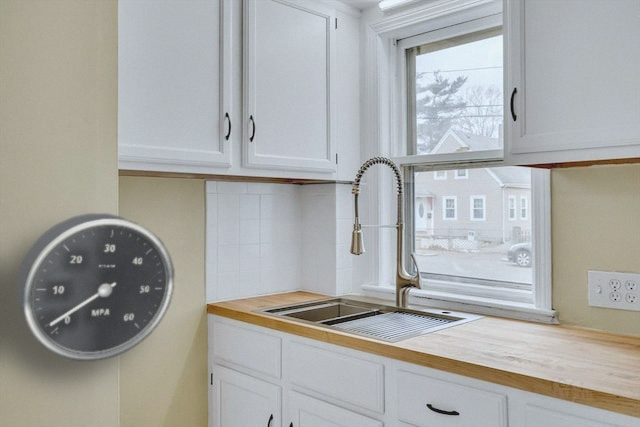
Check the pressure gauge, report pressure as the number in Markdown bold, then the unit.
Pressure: **2** MPa
